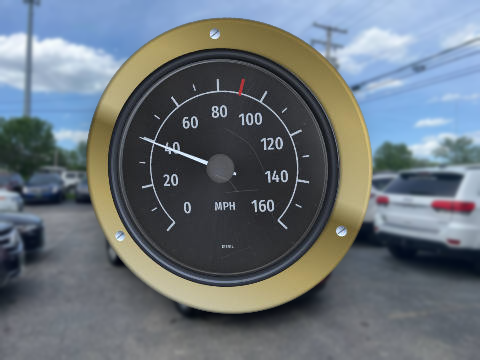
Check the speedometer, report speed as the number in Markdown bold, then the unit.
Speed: **40** mph
